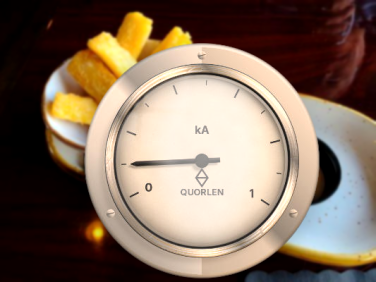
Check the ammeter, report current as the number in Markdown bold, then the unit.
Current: **0.1** kA
